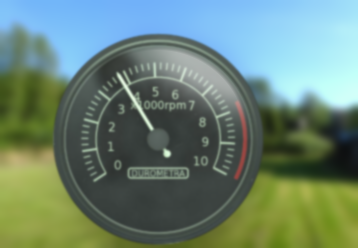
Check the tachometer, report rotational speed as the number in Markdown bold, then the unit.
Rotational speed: **3800** rpm
